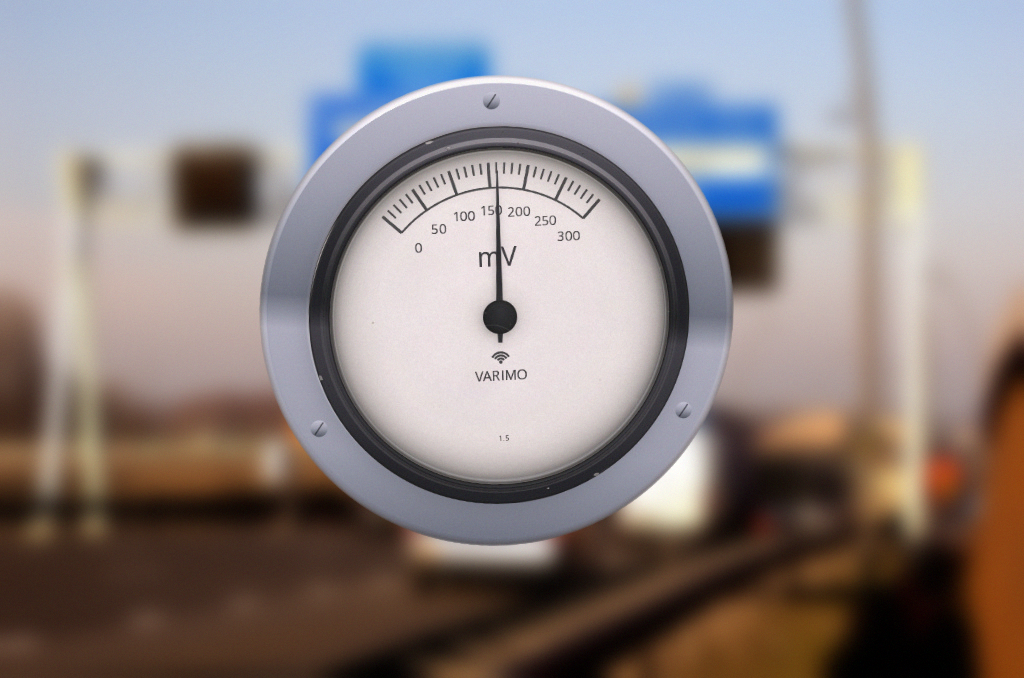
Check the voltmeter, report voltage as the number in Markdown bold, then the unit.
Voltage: **160** mV
